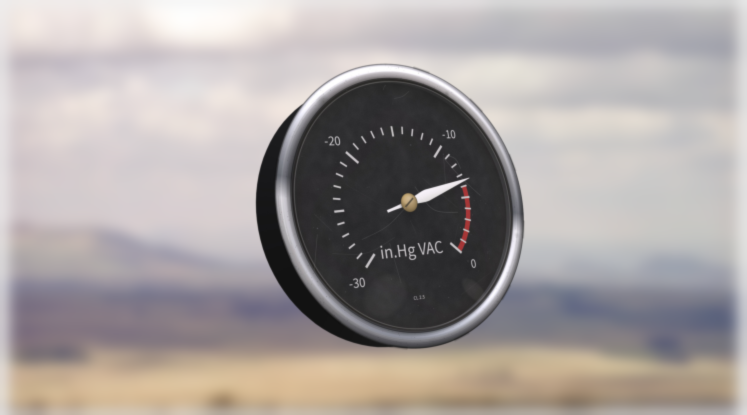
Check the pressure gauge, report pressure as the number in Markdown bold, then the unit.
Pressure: **-6.5** inHg
